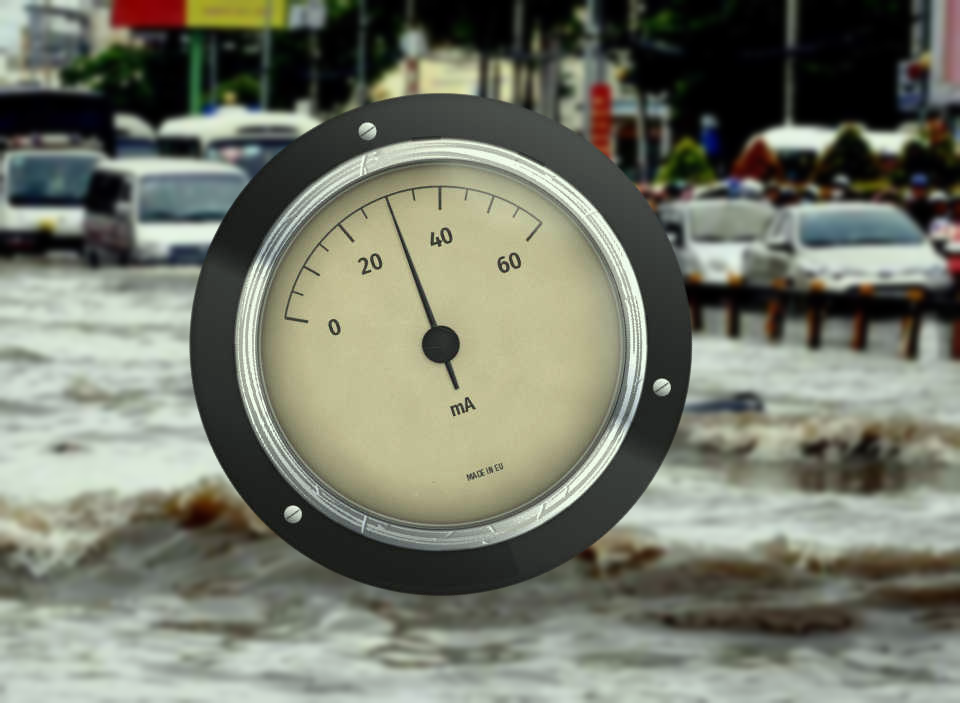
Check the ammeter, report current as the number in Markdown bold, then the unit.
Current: **30** mA
